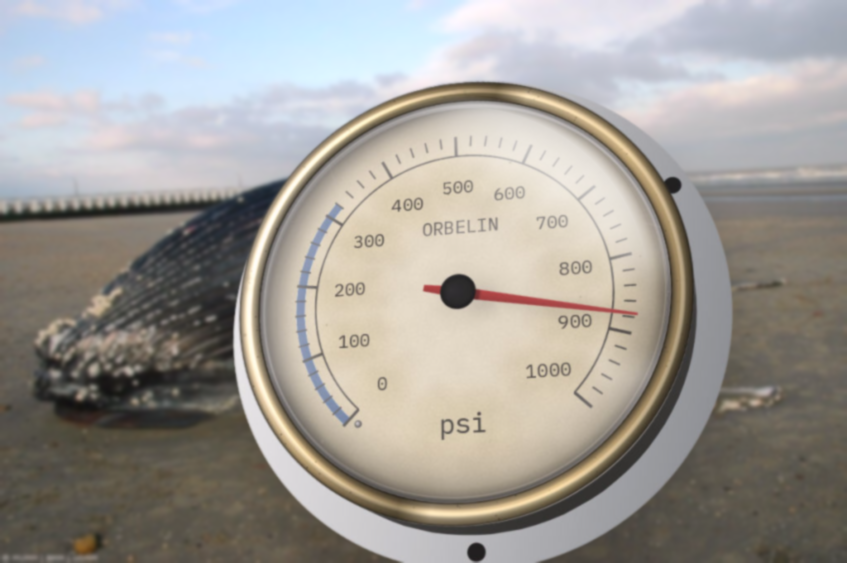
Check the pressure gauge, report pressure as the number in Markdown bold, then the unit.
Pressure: **880** psi
